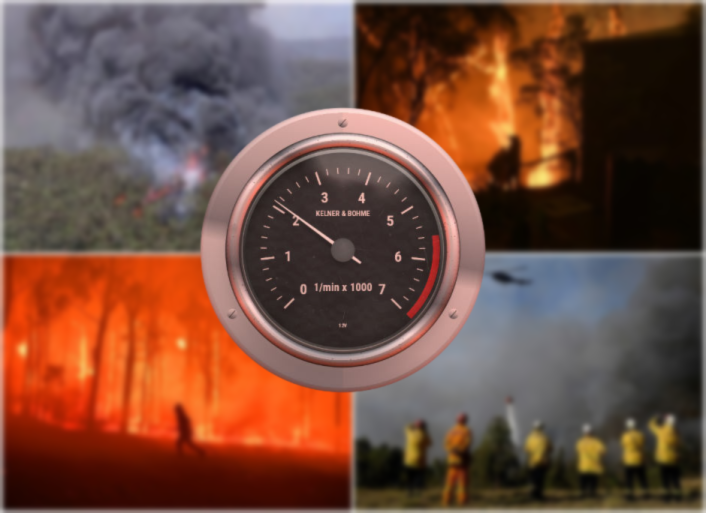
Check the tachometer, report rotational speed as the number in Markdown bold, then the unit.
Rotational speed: **2100** rpm
